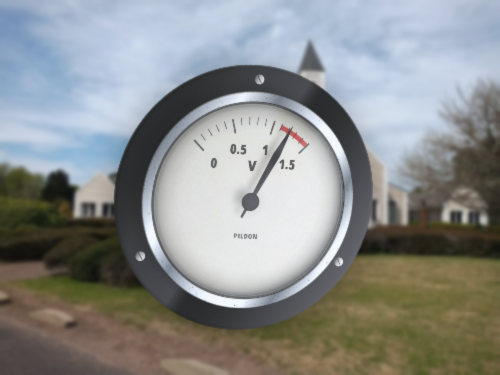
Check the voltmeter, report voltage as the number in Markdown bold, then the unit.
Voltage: **1.2** V
